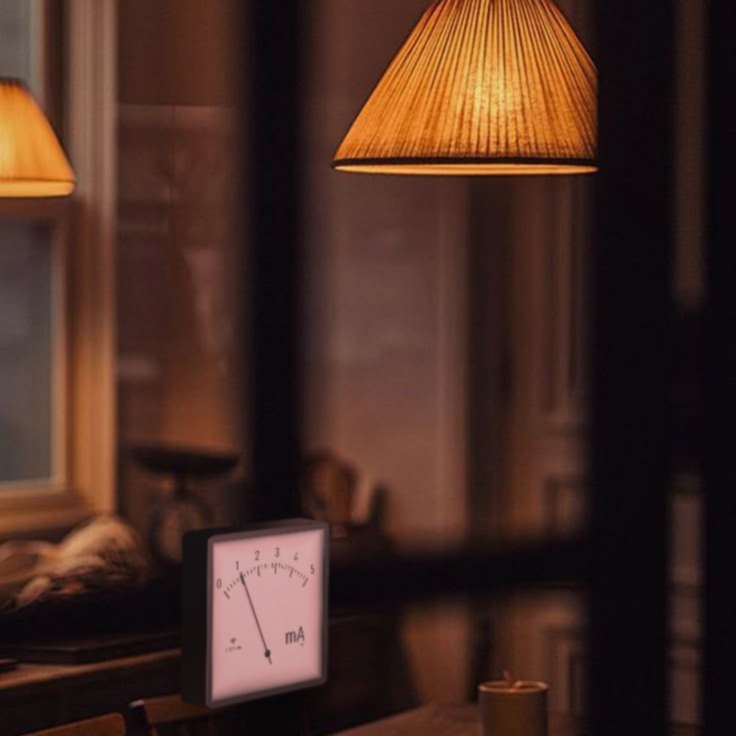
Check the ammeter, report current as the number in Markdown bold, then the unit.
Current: **1** mA
